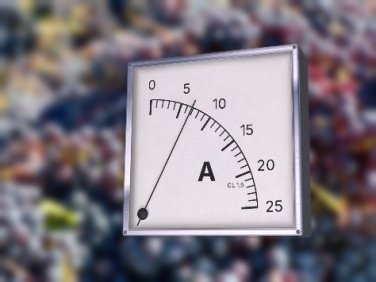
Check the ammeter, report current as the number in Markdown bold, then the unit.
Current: **7** A
